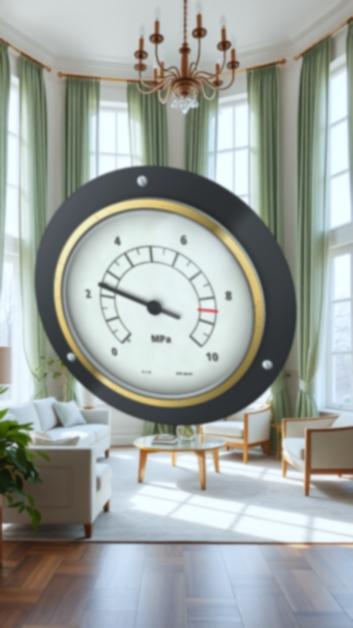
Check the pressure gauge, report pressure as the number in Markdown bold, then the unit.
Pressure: **2.5** MPa
